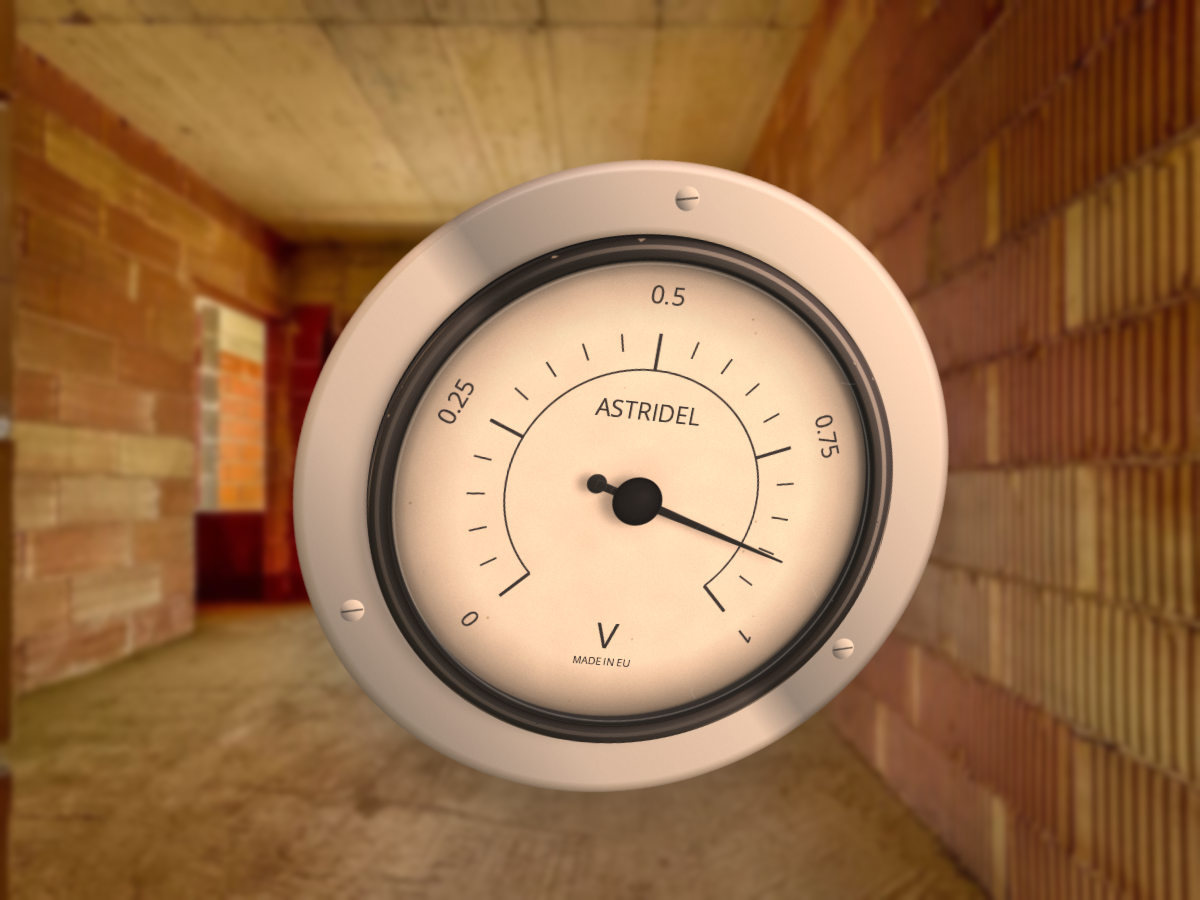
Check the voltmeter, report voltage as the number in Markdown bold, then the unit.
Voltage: **0.9** V
